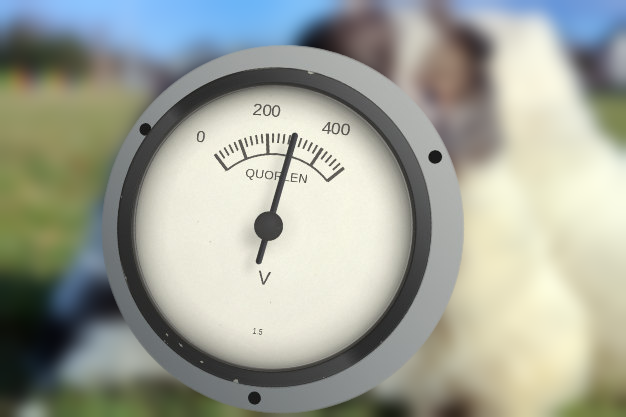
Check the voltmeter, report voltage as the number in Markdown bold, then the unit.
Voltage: **300** V
